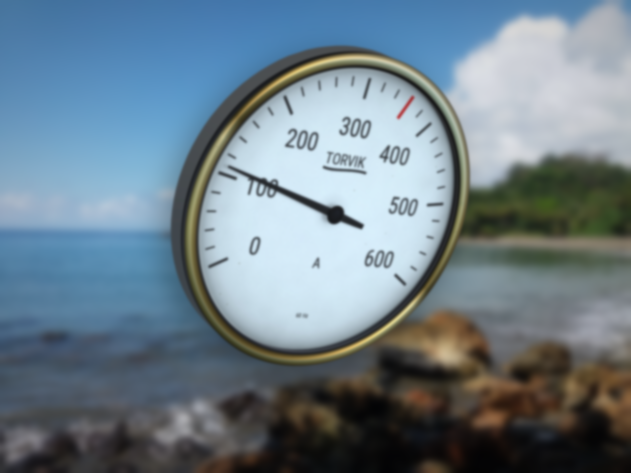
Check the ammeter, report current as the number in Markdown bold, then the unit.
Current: **110** A
